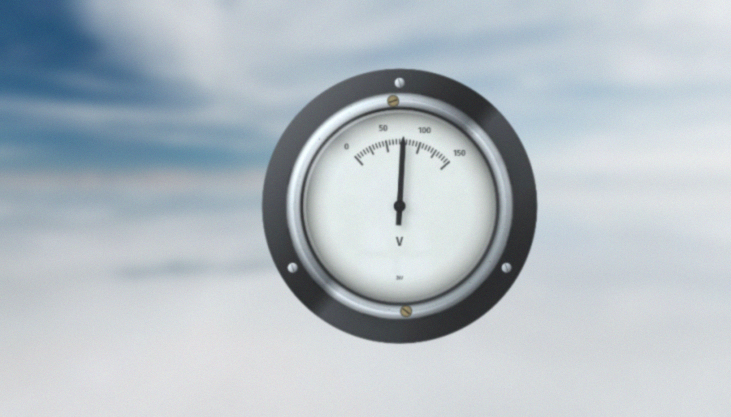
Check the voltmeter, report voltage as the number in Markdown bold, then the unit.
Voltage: **75** V
